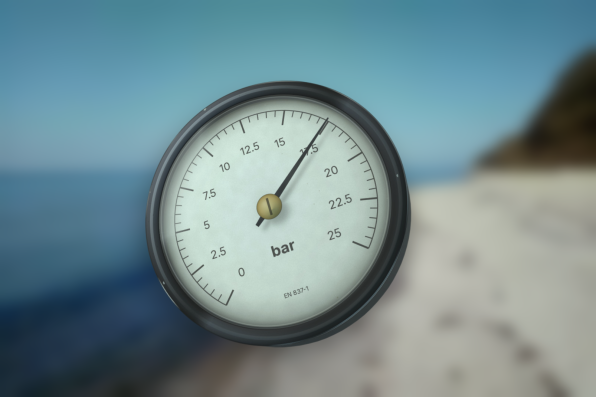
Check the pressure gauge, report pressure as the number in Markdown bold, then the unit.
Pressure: **17.5** bar
